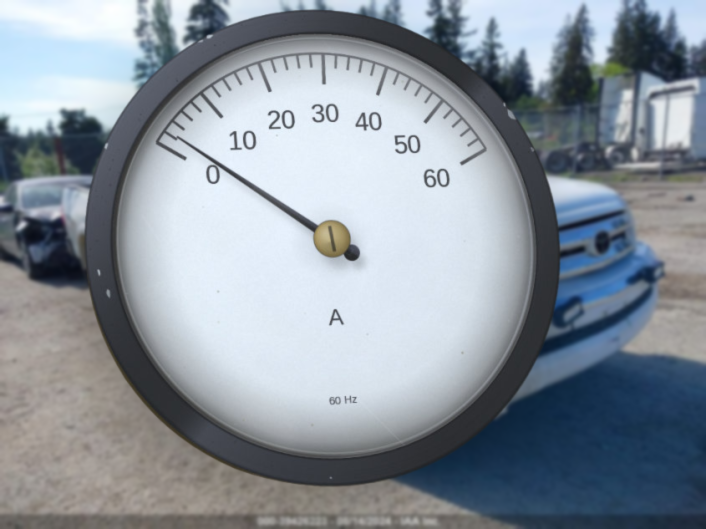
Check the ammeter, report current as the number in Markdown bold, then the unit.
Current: **2** A
